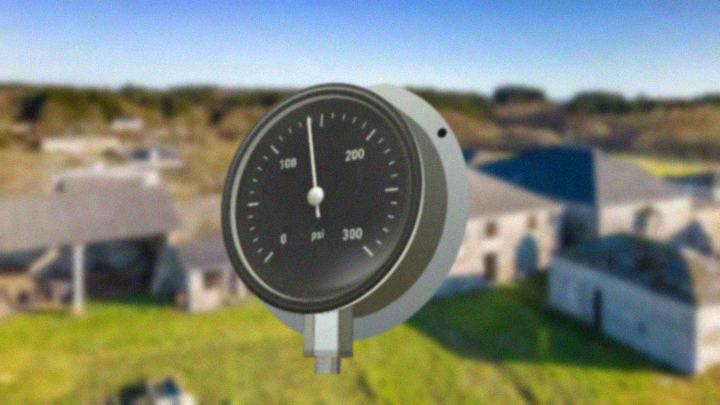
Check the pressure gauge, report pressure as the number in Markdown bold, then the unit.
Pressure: **140** psi
